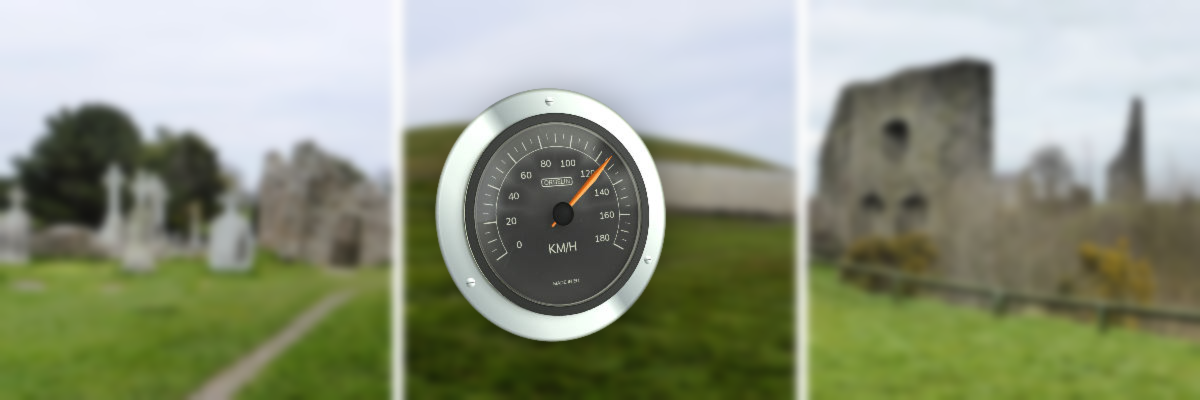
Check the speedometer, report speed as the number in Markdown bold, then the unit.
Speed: **125** km/h
